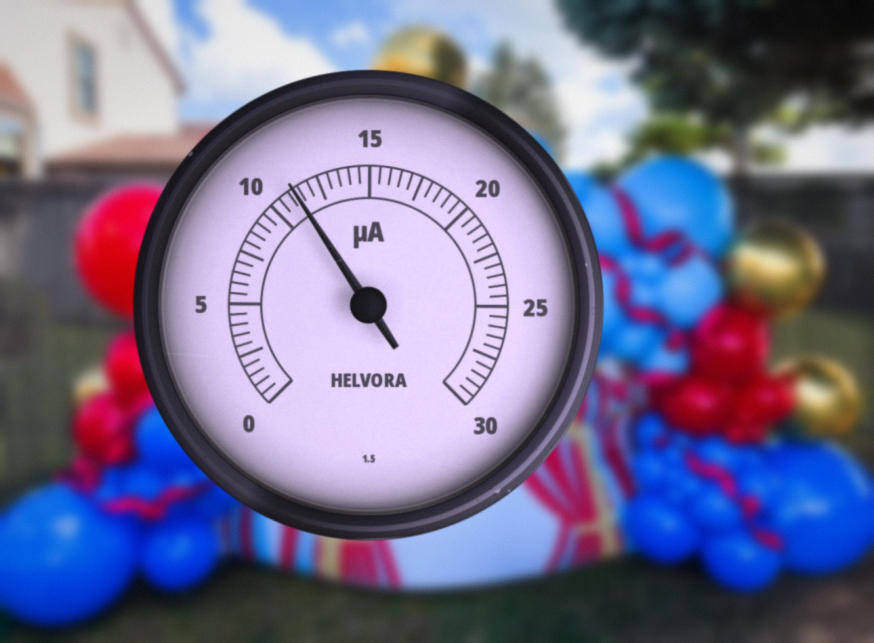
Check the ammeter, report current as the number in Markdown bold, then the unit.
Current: **11.25** µA
